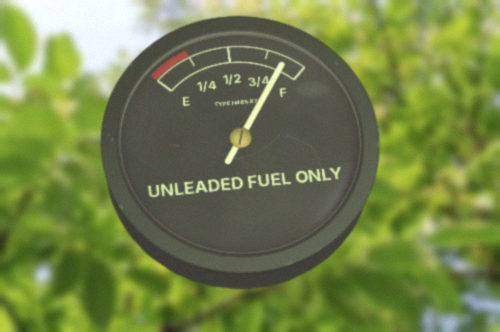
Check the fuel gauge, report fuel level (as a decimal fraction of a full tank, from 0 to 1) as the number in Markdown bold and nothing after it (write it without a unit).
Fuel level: **0.875**
